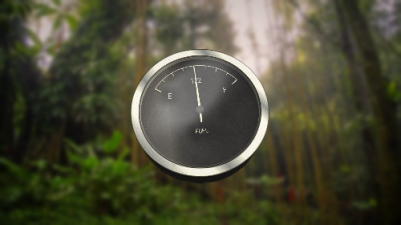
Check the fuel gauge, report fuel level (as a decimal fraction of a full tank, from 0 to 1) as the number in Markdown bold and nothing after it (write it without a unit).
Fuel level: **0.5**
